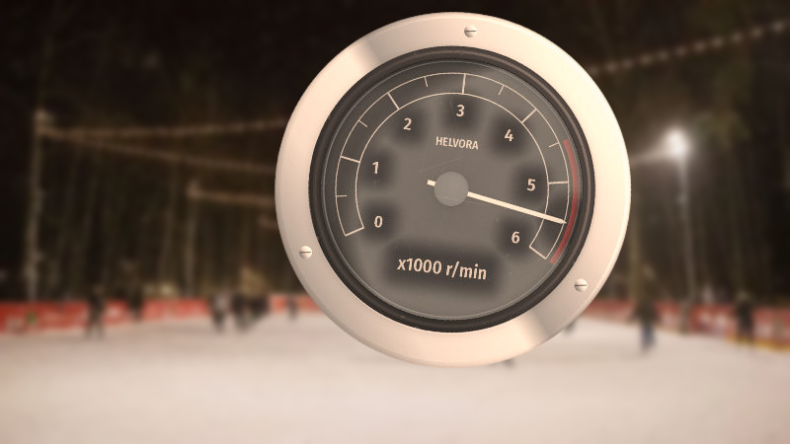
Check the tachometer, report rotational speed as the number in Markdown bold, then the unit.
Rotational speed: **5500** rpm
